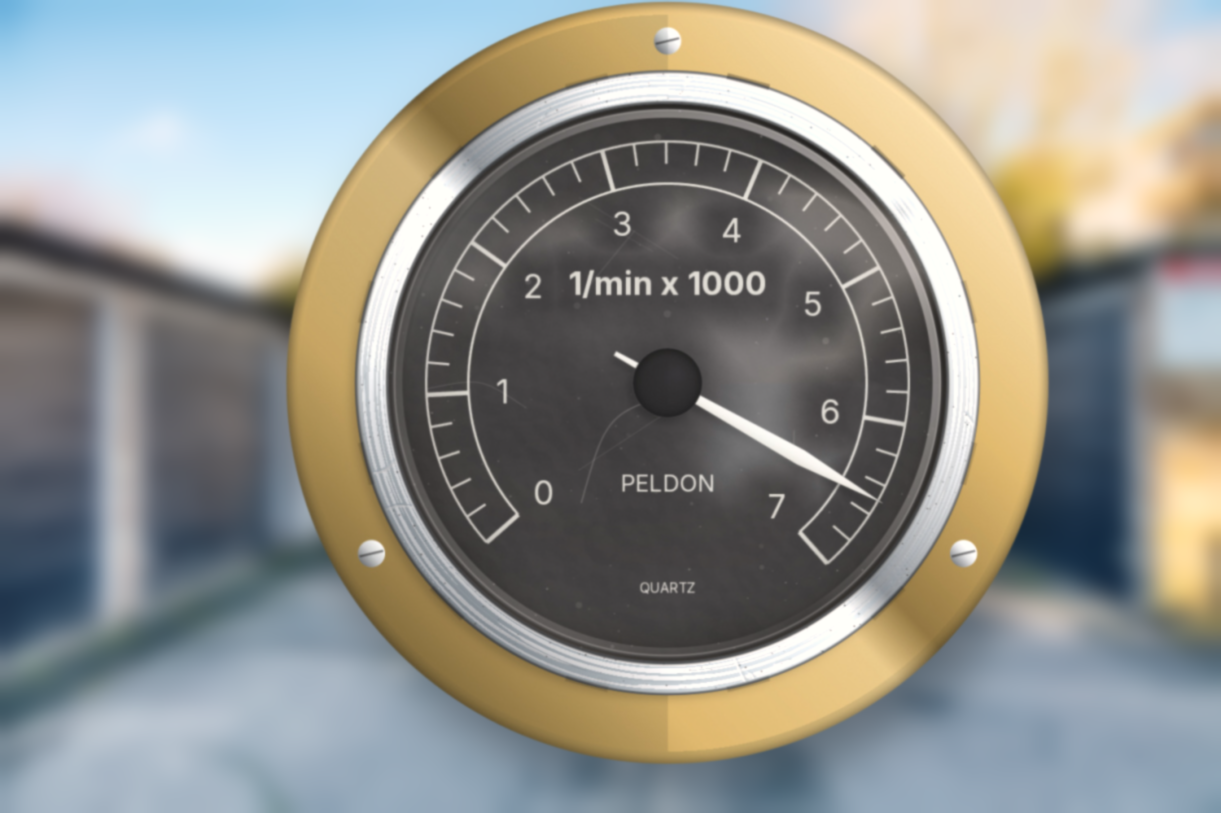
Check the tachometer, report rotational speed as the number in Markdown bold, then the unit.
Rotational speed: **6500** rpm
